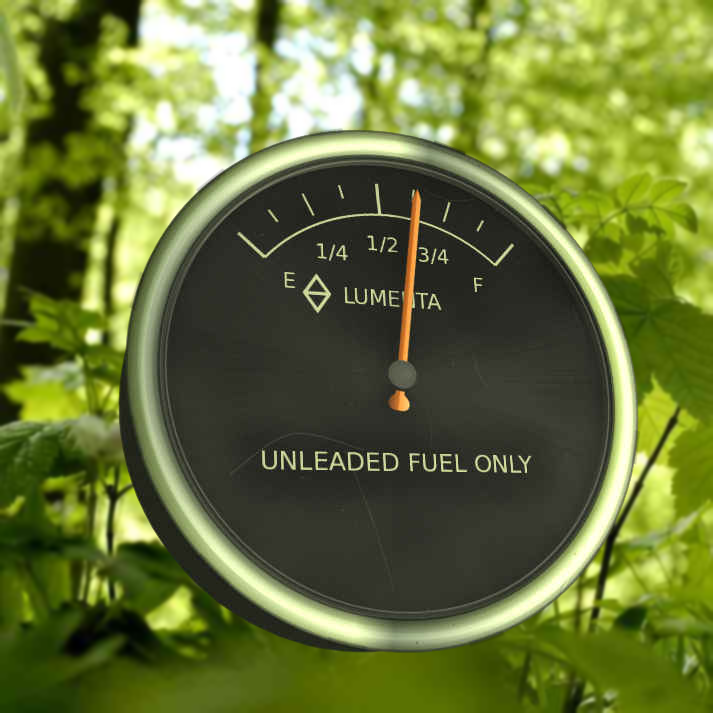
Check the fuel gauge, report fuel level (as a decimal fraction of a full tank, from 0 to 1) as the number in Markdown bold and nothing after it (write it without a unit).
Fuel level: **0.625**
